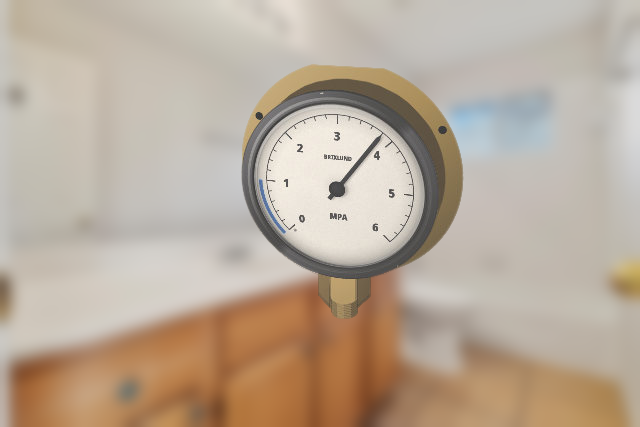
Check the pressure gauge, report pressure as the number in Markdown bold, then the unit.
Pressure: **3.8** MPa
